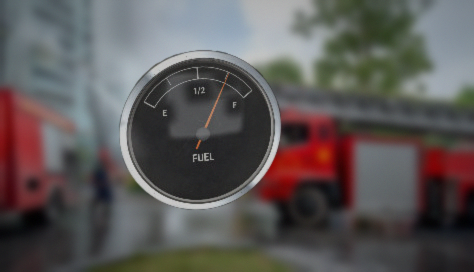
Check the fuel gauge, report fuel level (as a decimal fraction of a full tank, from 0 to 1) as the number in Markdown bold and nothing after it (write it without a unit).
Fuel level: **0.75**
